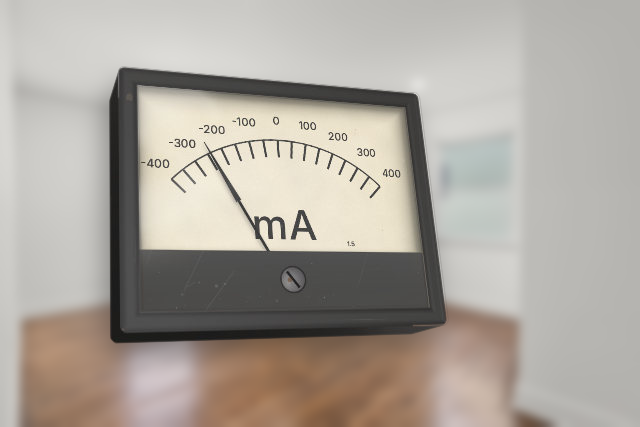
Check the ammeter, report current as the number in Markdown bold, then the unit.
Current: **-250** mA
